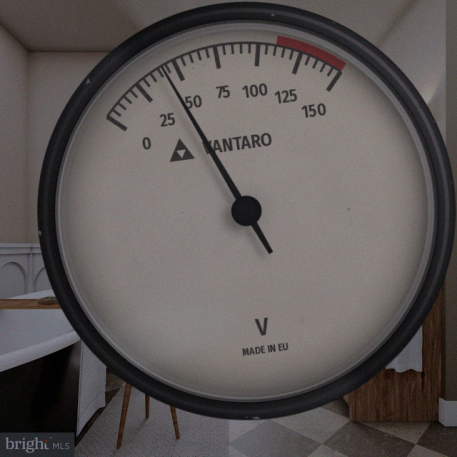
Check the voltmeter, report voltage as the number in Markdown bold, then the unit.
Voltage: **42.5** V
